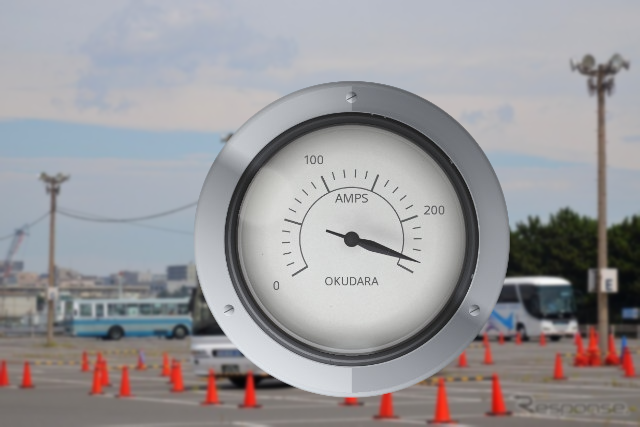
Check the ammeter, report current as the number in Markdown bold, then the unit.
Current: **240** A
